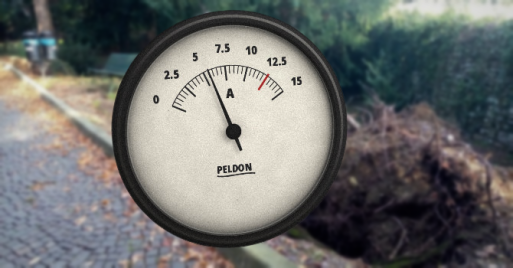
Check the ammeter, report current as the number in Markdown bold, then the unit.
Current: **5.5** A
